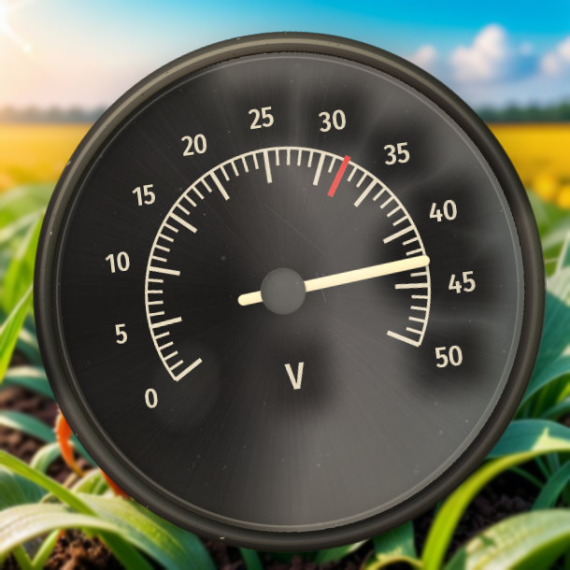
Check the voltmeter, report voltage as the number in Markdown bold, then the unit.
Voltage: **43** V
